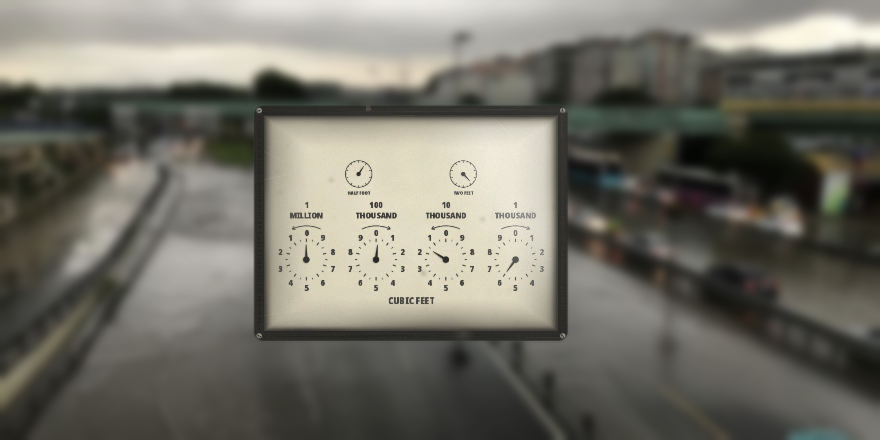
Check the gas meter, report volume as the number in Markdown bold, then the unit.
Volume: **1600** ft³
